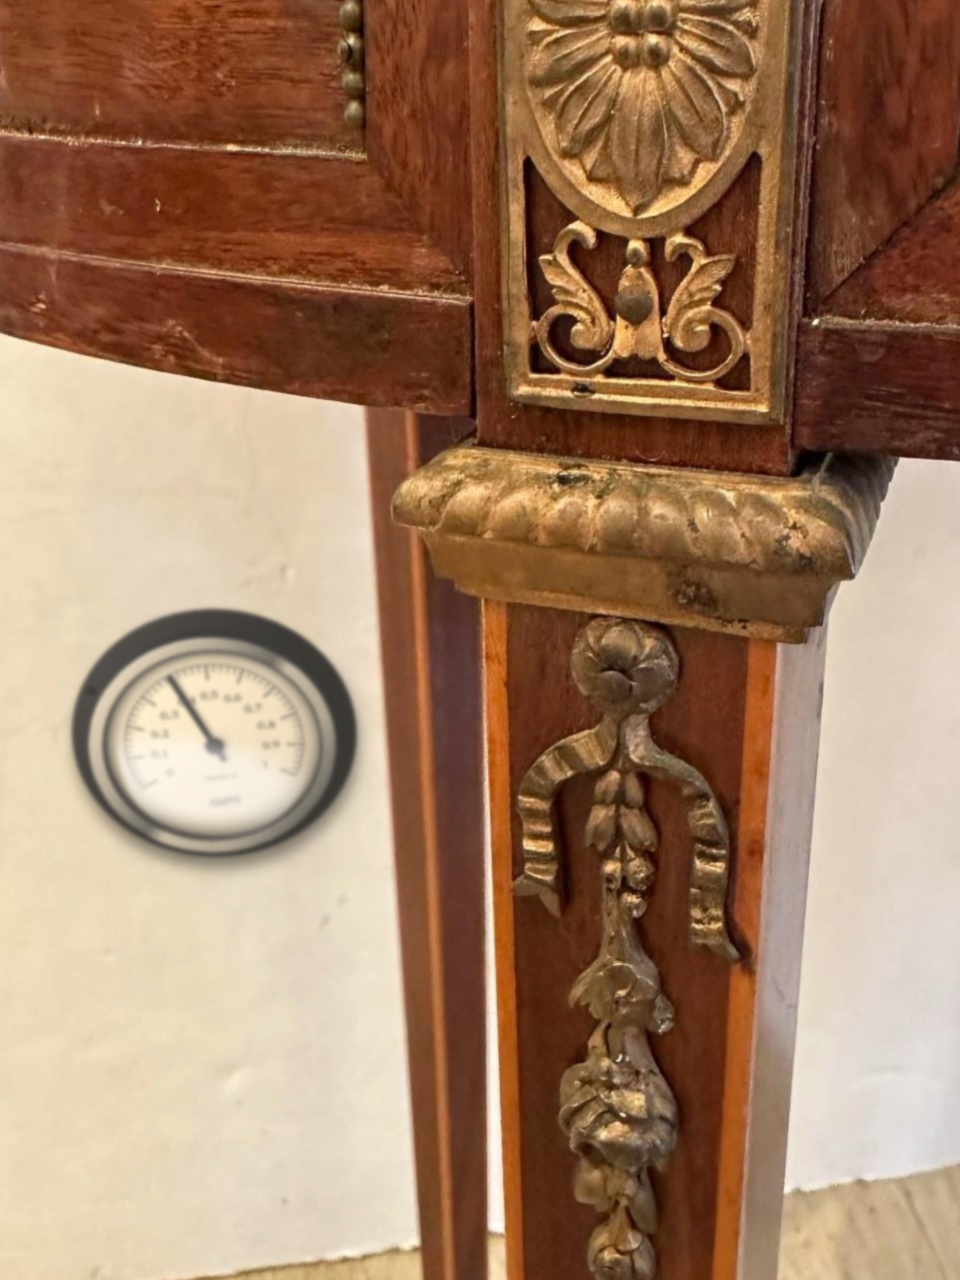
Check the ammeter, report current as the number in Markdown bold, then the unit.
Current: **0.4** A
